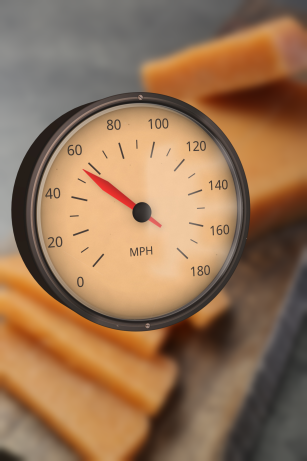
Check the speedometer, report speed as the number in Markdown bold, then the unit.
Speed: **55** mph
